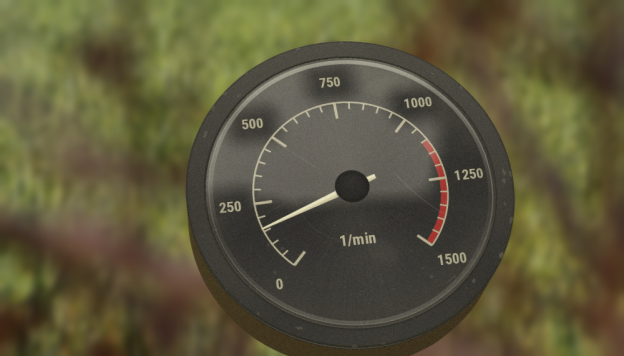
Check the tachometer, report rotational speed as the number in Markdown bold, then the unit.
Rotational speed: **150** rpm
